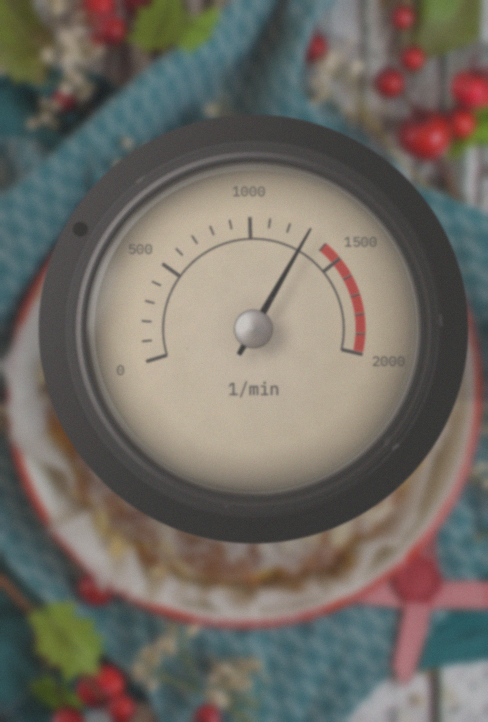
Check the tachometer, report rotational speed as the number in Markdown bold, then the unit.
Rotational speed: **1300** rpm
